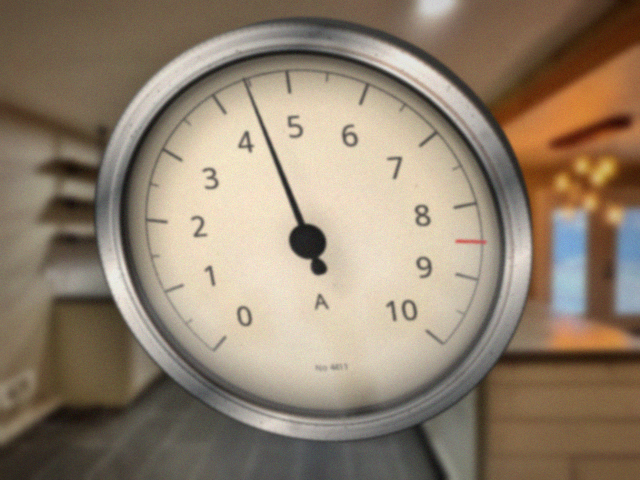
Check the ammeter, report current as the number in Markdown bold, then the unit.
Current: **4.5** A
